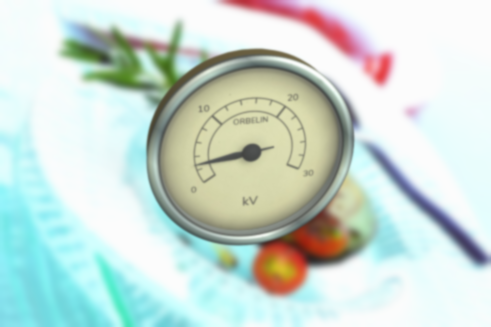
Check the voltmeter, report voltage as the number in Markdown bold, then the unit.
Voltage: **3** kV
